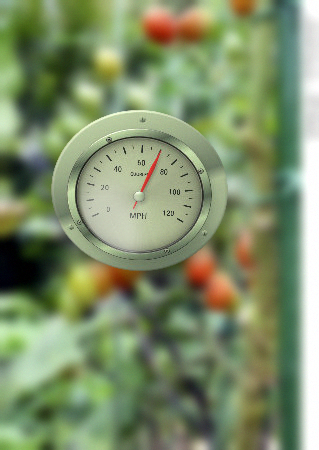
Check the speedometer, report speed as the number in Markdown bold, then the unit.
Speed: **70** mph
